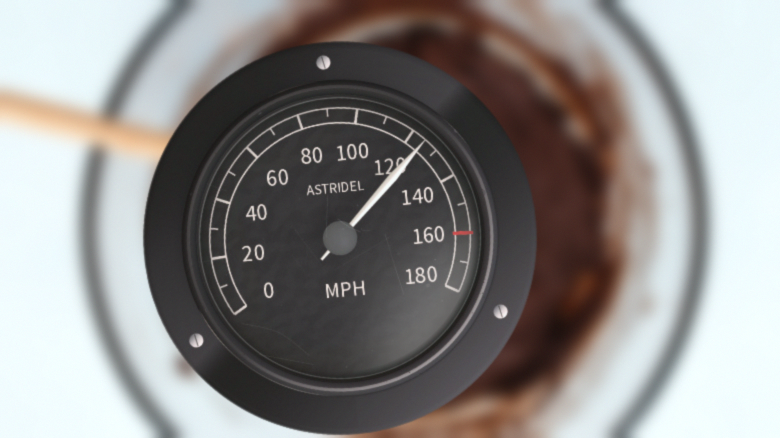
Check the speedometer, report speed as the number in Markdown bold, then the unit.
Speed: **125** mph
